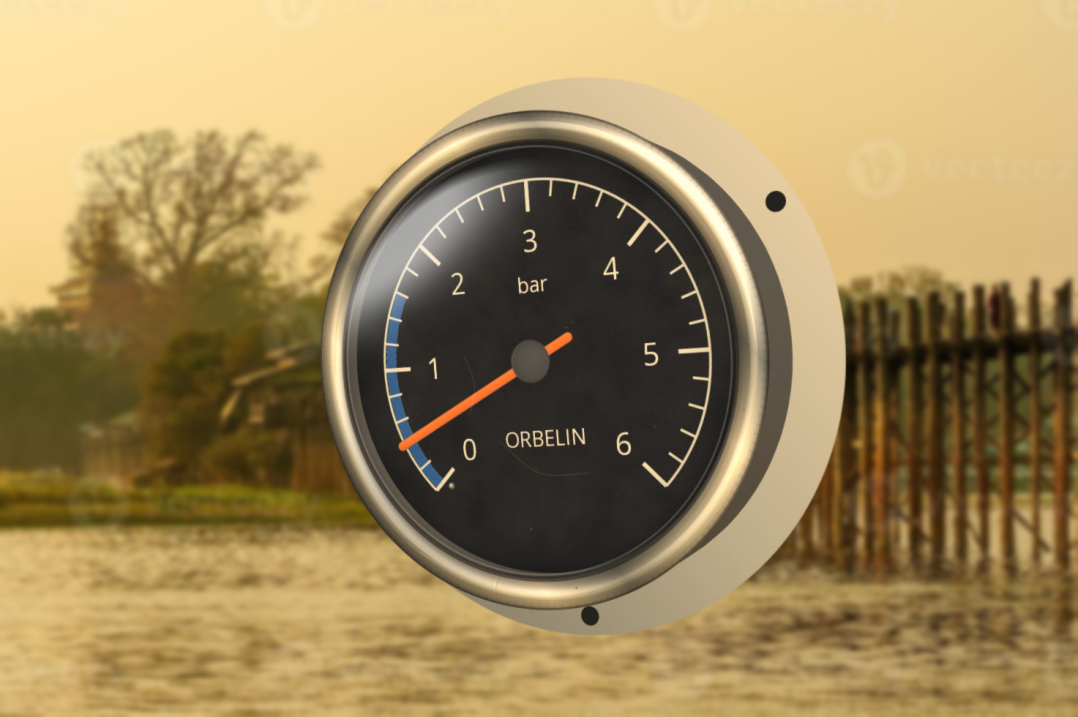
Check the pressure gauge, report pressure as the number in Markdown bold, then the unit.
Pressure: **0.4** bar
